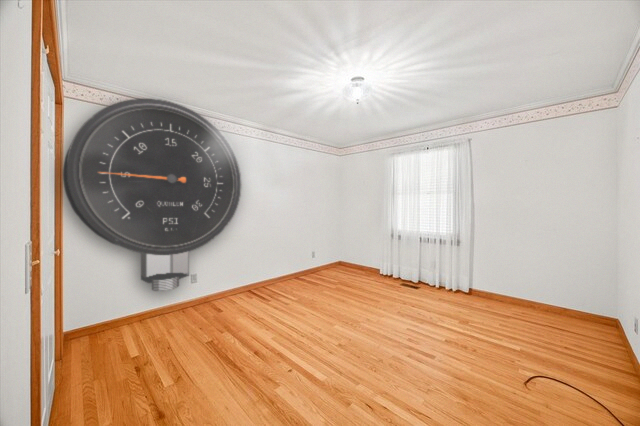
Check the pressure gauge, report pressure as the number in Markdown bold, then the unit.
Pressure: **5** psi
